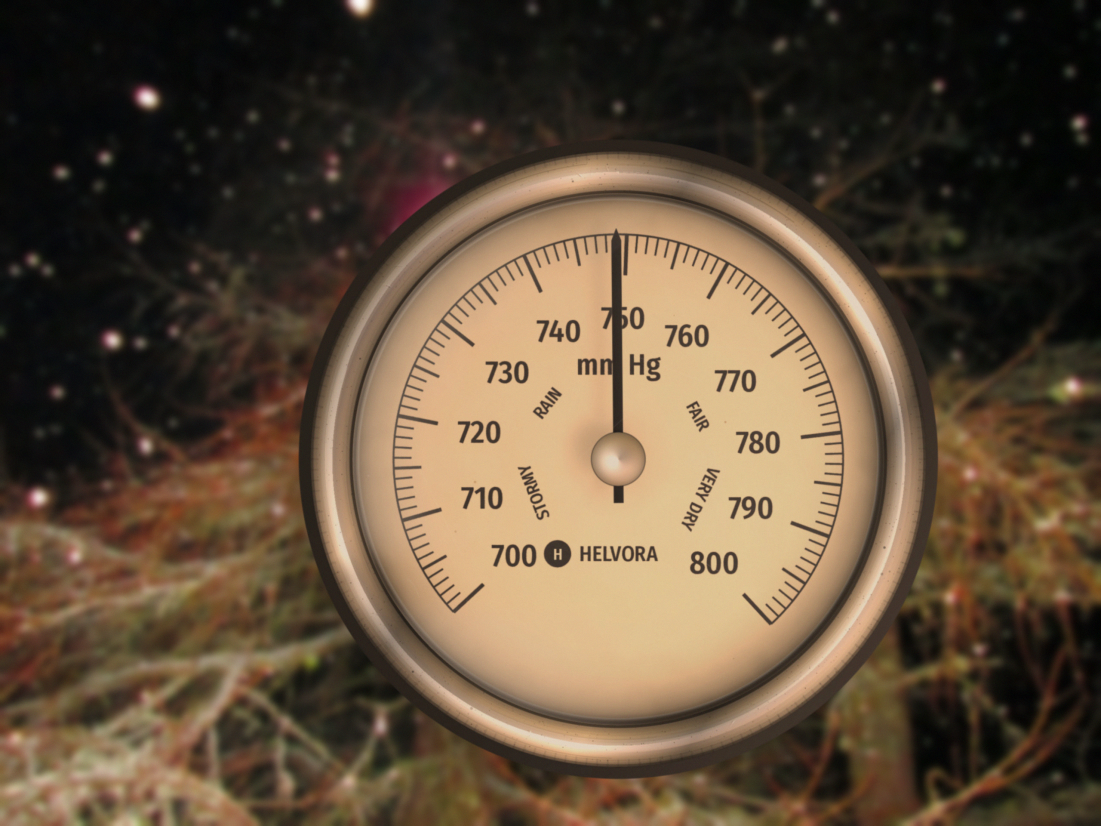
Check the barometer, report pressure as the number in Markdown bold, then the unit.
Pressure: **749** mmHg
